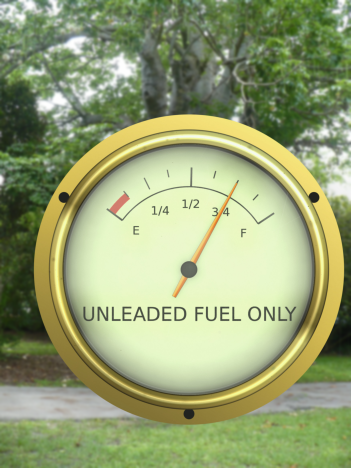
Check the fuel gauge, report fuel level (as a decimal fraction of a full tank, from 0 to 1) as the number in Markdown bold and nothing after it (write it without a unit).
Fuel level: **0.75**
